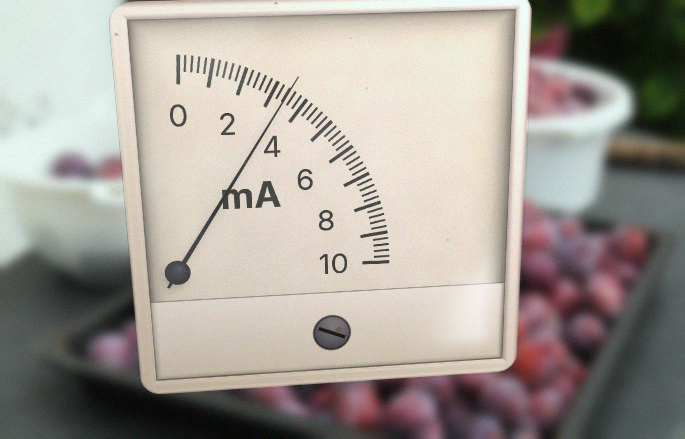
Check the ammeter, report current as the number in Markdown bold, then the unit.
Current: **3.4** mA
